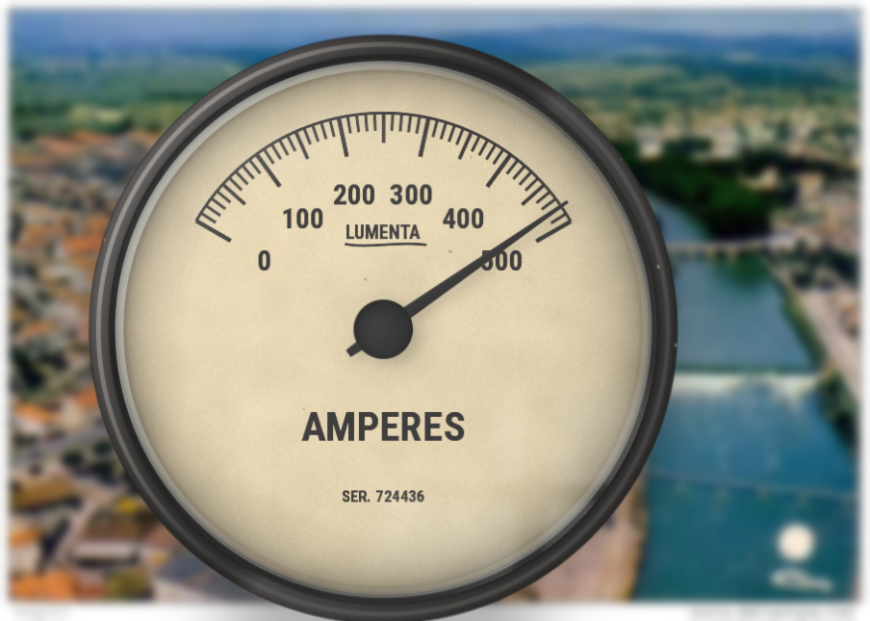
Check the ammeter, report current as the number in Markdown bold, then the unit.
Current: **480** A
